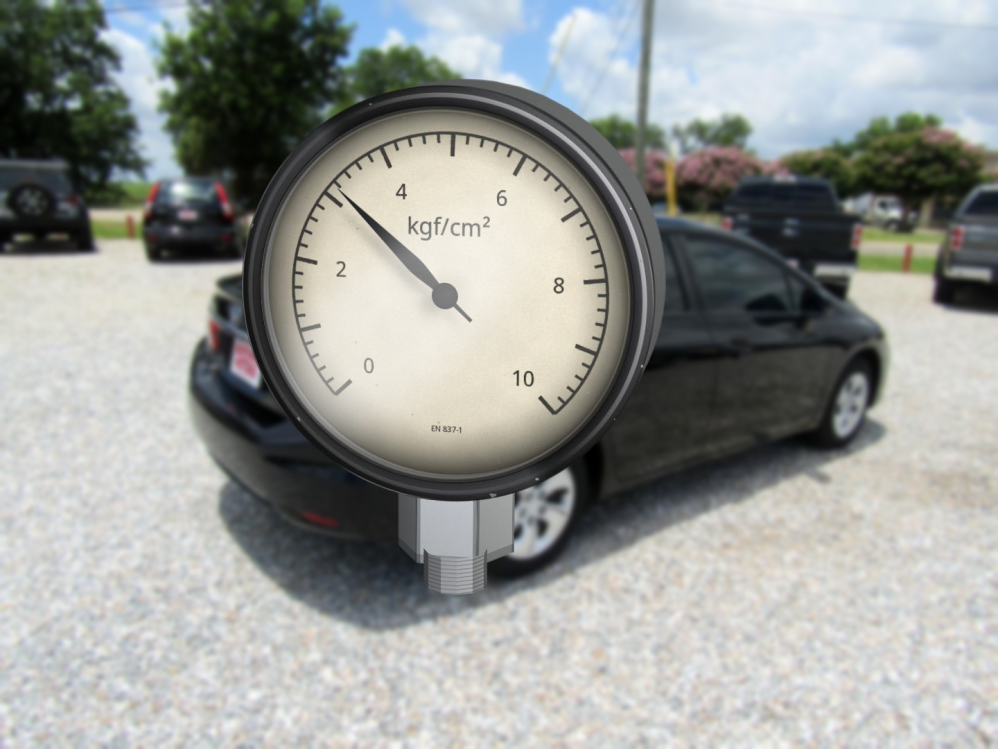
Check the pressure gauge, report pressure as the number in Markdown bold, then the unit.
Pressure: **3.2** kg/cm²
